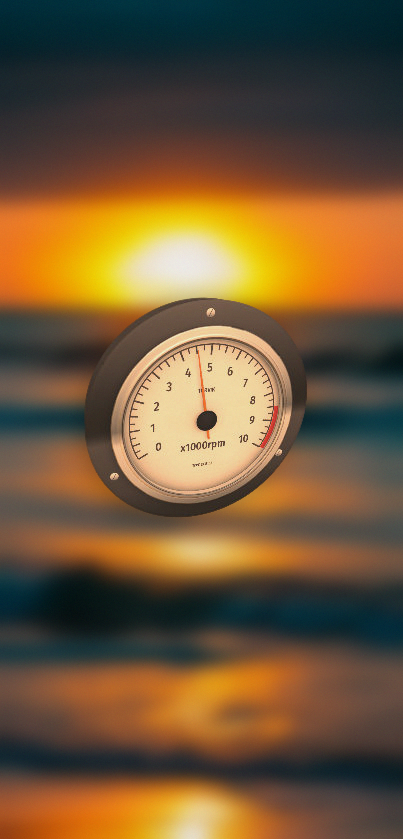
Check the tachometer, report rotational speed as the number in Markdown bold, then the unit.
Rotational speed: **4500** rpm
